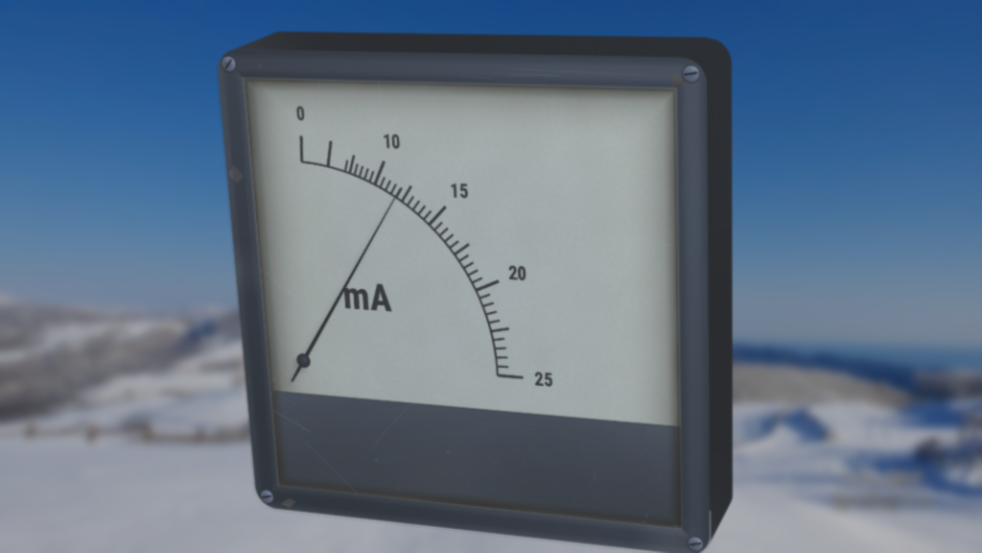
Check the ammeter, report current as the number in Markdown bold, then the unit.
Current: **12** mA
